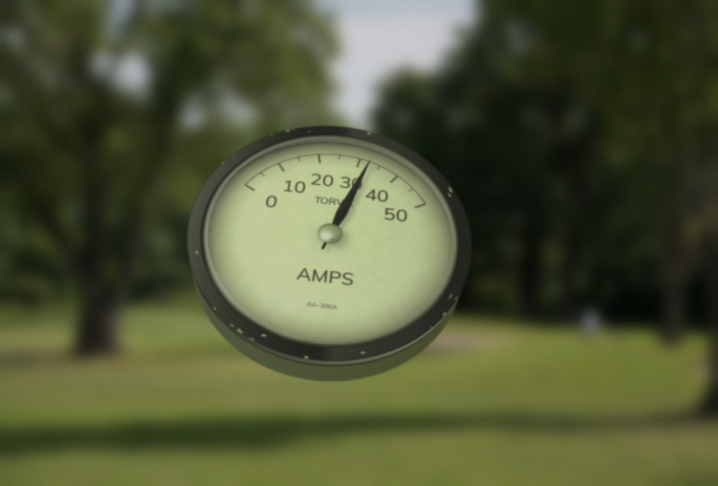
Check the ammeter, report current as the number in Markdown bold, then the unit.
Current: **32.5** A
